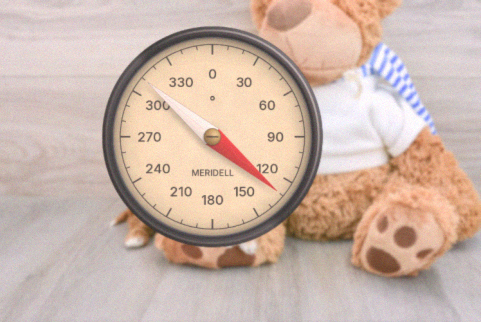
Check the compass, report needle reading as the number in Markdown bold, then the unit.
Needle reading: **130** °
